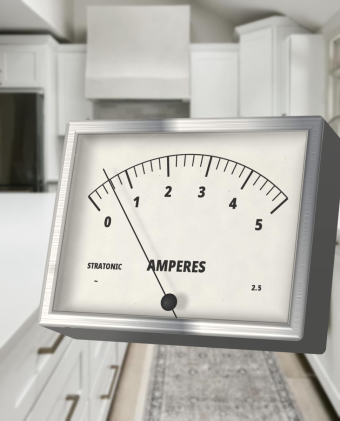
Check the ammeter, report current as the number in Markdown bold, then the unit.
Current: **0.6** A
